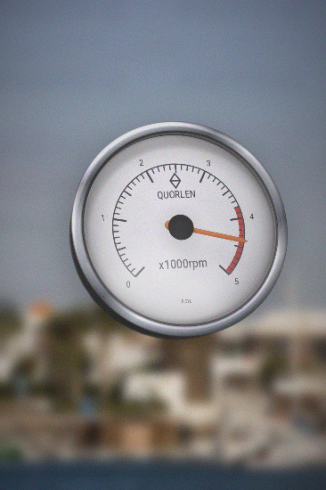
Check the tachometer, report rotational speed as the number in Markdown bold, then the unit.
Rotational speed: **4400** rpm
